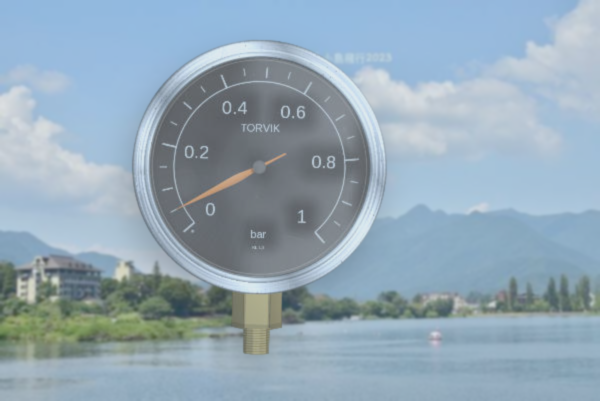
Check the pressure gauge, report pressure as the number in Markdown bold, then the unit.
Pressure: **0.05** bar
